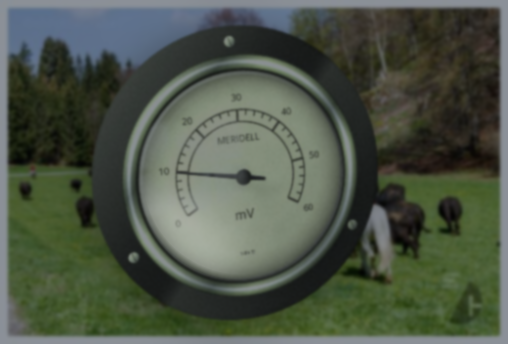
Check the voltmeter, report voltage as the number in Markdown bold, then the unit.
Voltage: **10** mV
